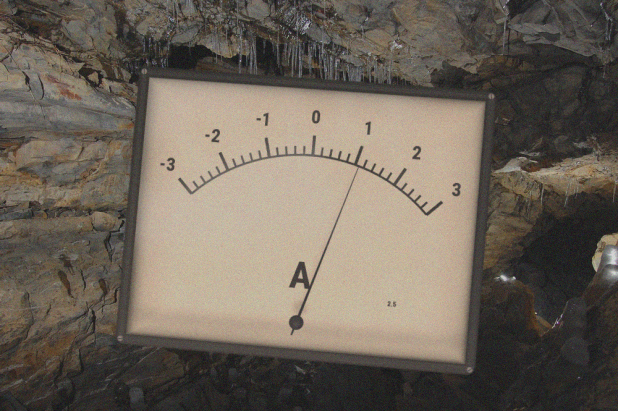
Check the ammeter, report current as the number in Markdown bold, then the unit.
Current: **1.1** A
